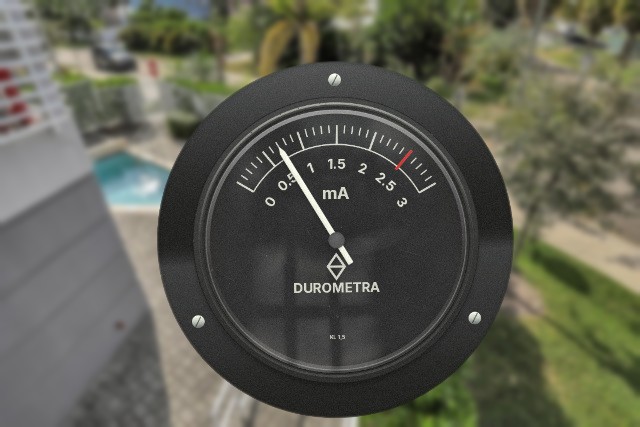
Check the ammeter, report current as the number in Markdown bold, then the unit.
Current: **0.7** mA
